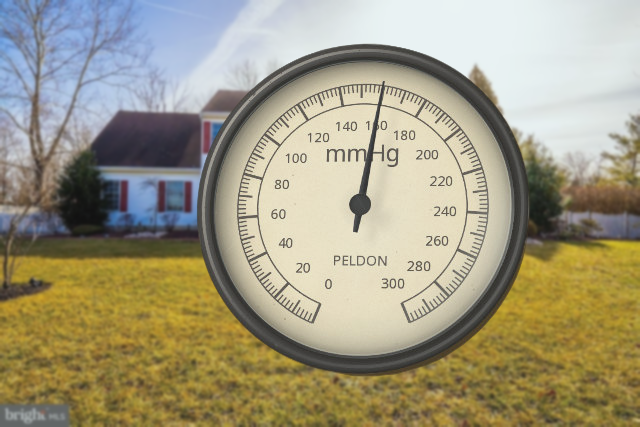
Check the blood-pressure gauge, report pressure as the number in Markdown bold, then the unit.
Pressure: **160** mmHg
